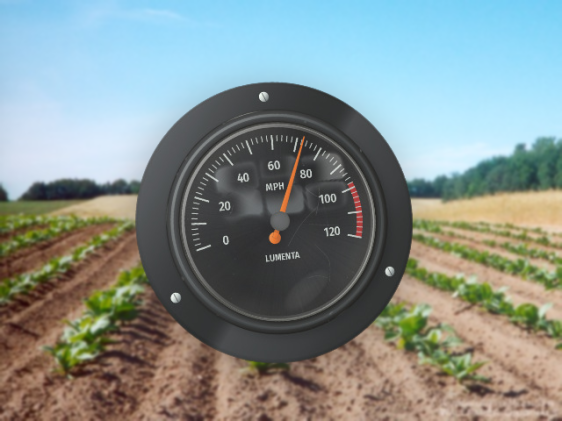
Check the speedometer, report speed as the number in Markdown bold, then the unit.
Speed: **72** mph
